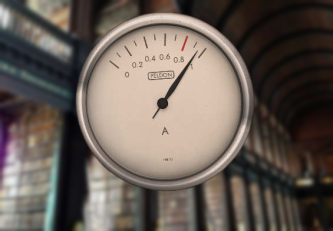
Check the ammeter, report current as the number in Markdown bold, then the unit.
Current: **0.95** A
